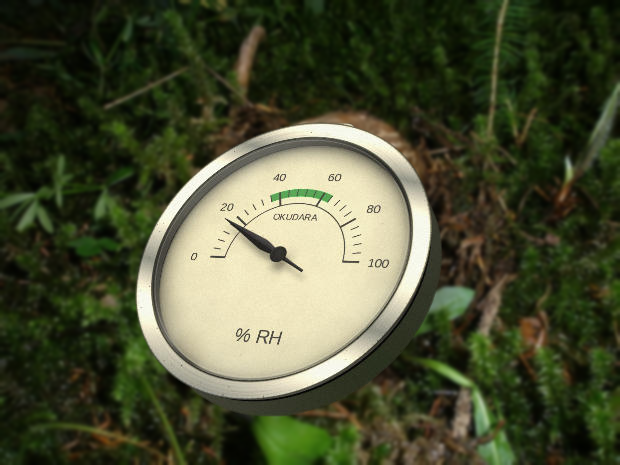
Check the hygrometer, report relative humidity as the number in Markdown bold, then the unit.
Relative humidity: **16** %
